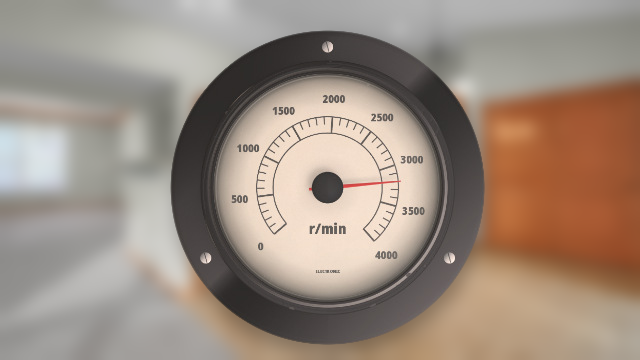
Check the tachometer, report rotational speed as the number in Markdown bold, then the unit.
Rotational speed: **3200** rpm
